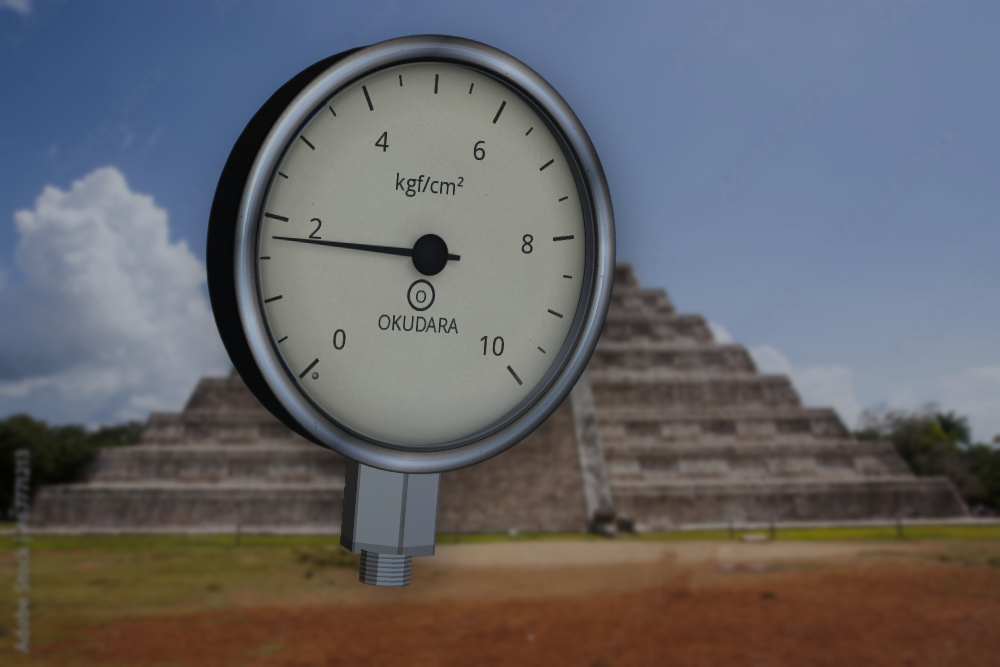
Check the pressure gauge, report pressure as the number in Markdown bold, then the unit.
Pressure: **1.75** kg/cm²
